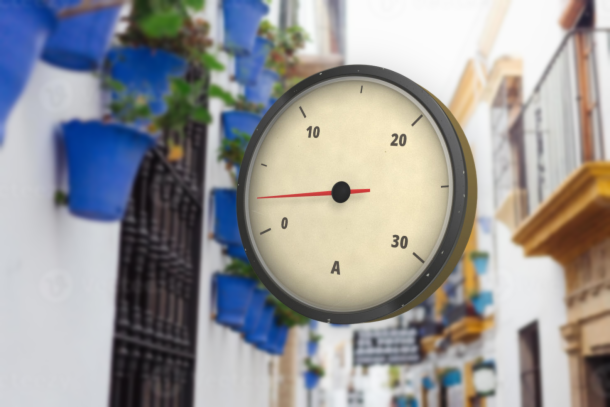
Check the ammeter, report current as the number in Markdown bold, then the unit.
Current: **2.5** A
